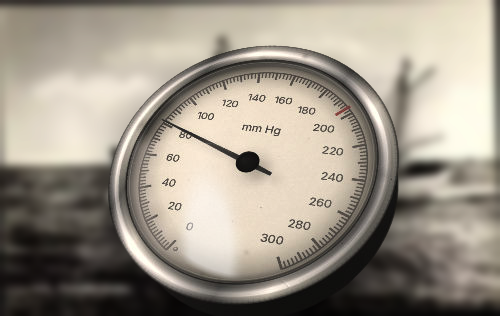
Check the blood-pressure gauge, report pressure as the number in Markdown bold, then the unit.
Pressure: **80** mmHg
